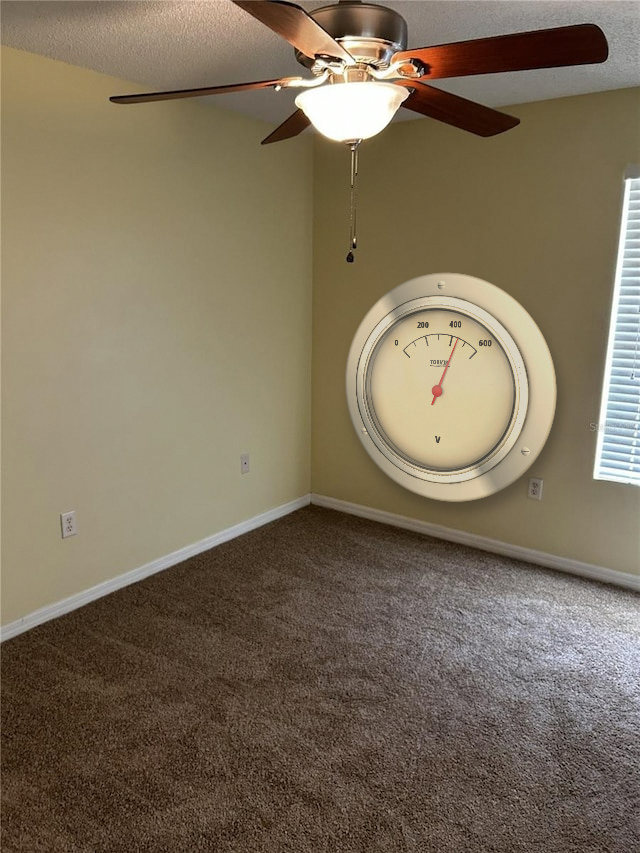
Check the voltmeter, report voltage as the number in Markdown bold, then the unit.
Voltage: **450** V
